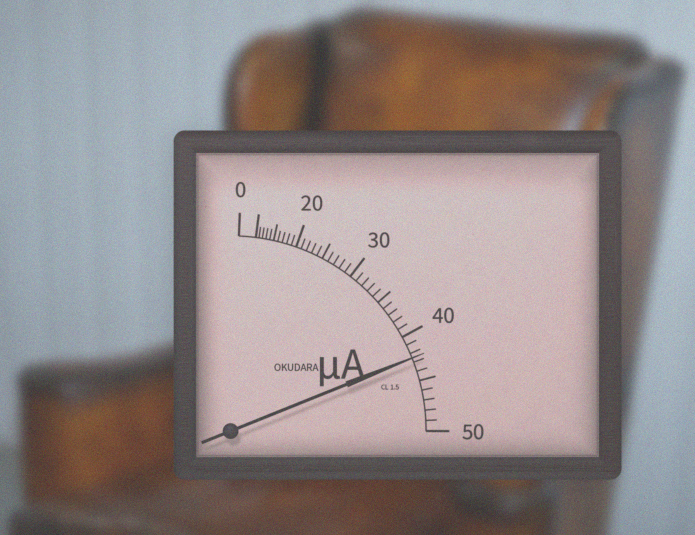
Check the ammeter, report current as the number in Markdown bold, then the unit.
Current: **42.5** µA
